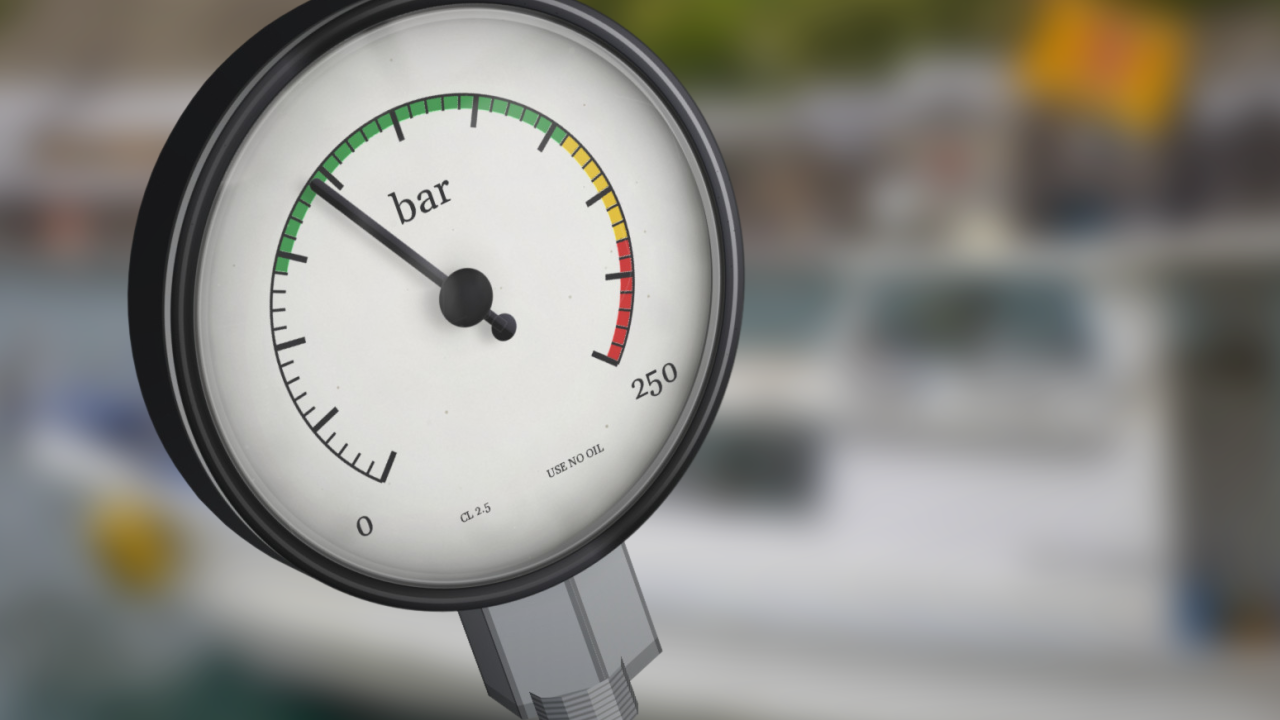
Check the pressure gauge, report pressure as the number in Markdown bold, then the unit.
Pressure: **95** bar
